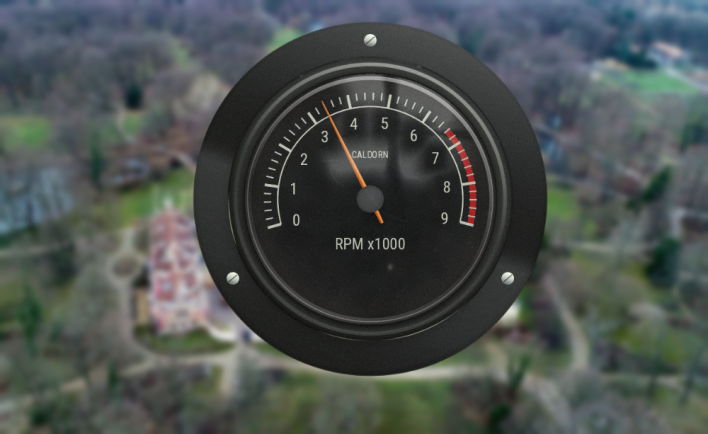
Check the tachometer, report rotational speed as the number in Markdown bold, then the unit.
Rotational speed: **3400** rpm
